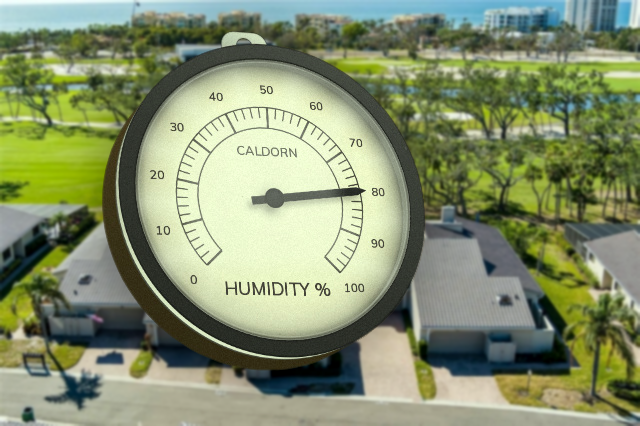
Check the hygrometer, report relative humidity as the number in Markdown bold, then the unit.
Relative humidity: **80** %
